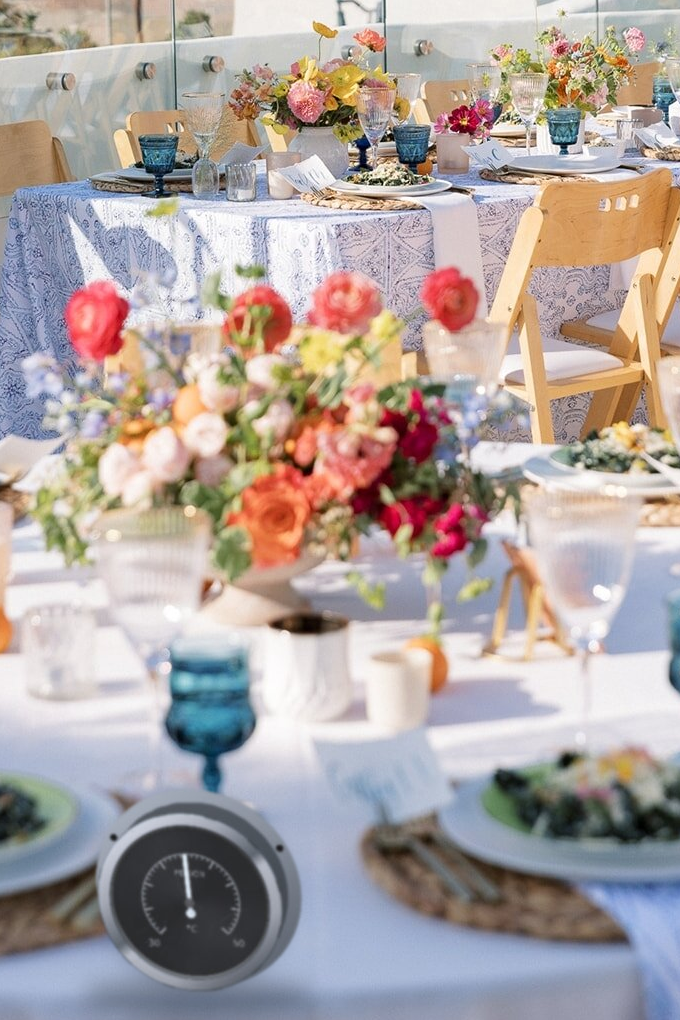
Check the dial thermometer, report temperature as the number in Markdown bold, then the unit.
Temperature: **10** °C
